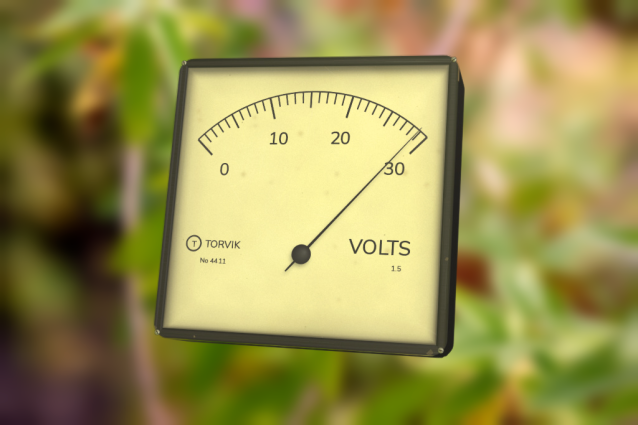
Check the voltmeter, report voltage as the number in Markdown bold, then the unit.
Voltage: **29** V
